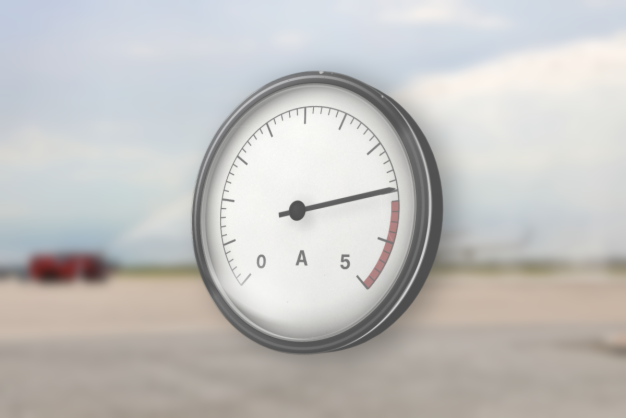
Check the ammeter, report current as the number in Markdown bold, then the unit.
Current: **4** A
